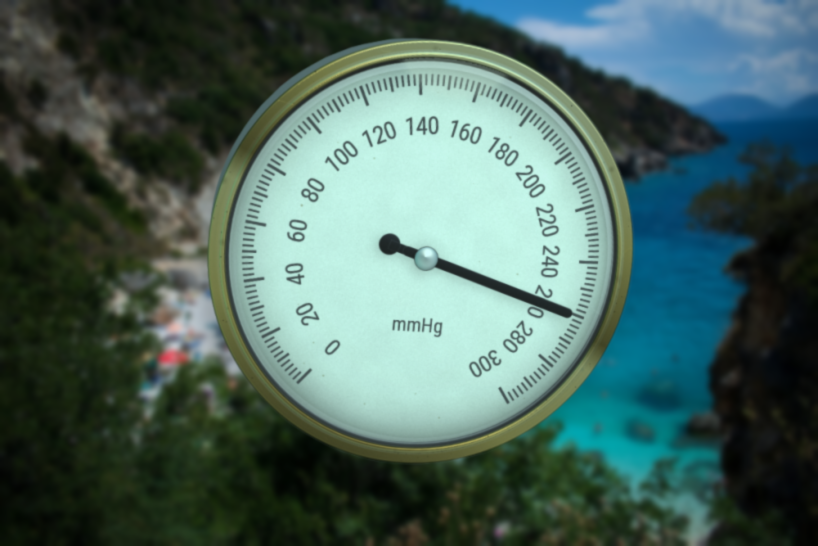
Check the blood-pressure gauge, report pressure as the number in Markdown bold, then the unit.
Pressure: **260** mmHg
